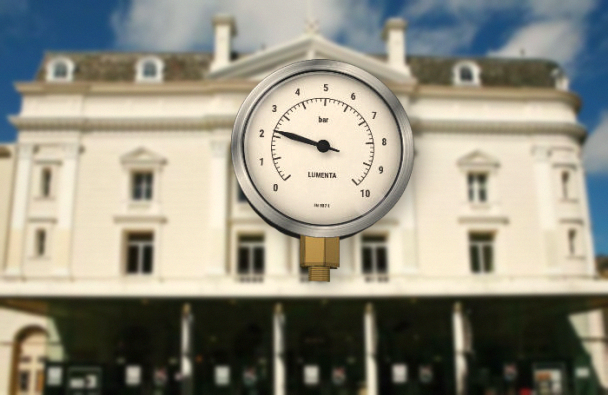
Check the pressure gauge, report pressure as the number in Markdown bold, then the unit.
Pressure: **2.2** bar
